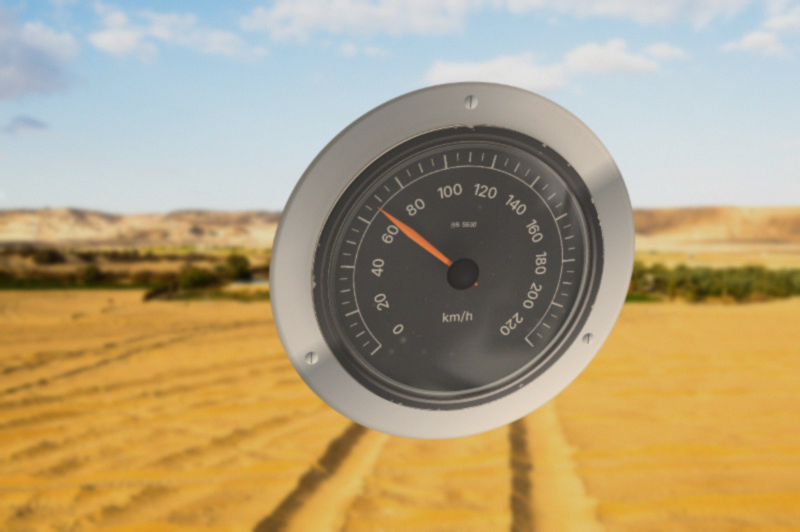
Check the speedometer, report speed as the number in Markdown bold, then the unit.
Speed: **67.5** km/h
